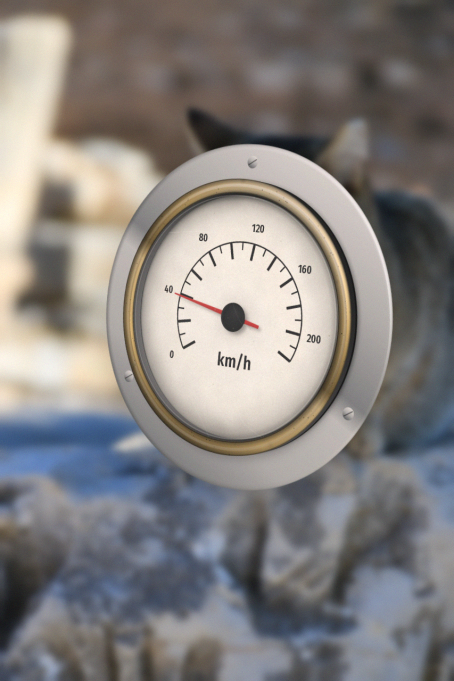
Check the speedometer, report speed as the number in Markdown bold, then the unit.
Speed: **40** km/h
